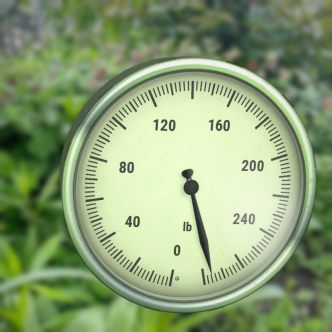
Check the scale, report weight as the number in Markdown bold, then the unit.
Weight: **276** lb
